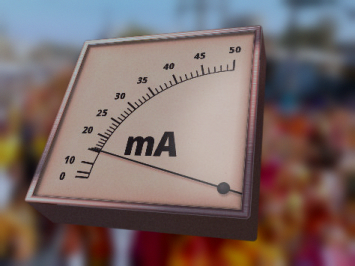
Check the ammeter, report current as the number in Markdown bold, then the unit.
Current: **15** mA
